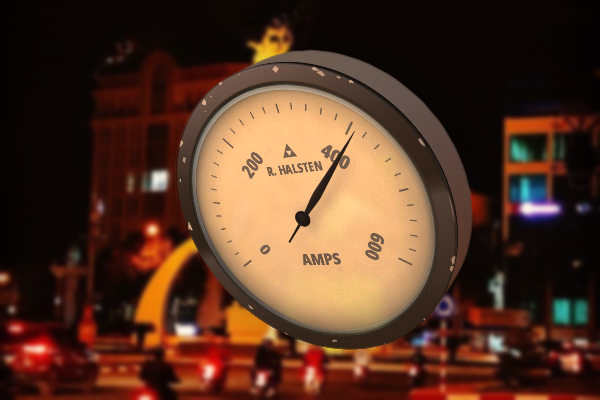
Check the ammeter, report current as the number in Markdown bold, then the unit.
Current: **410** A
